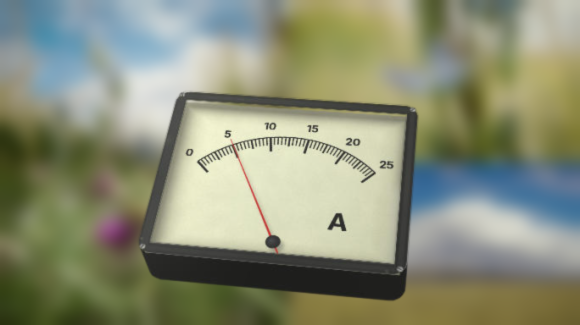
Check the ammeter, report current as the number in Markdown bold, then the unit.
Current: **5** A
